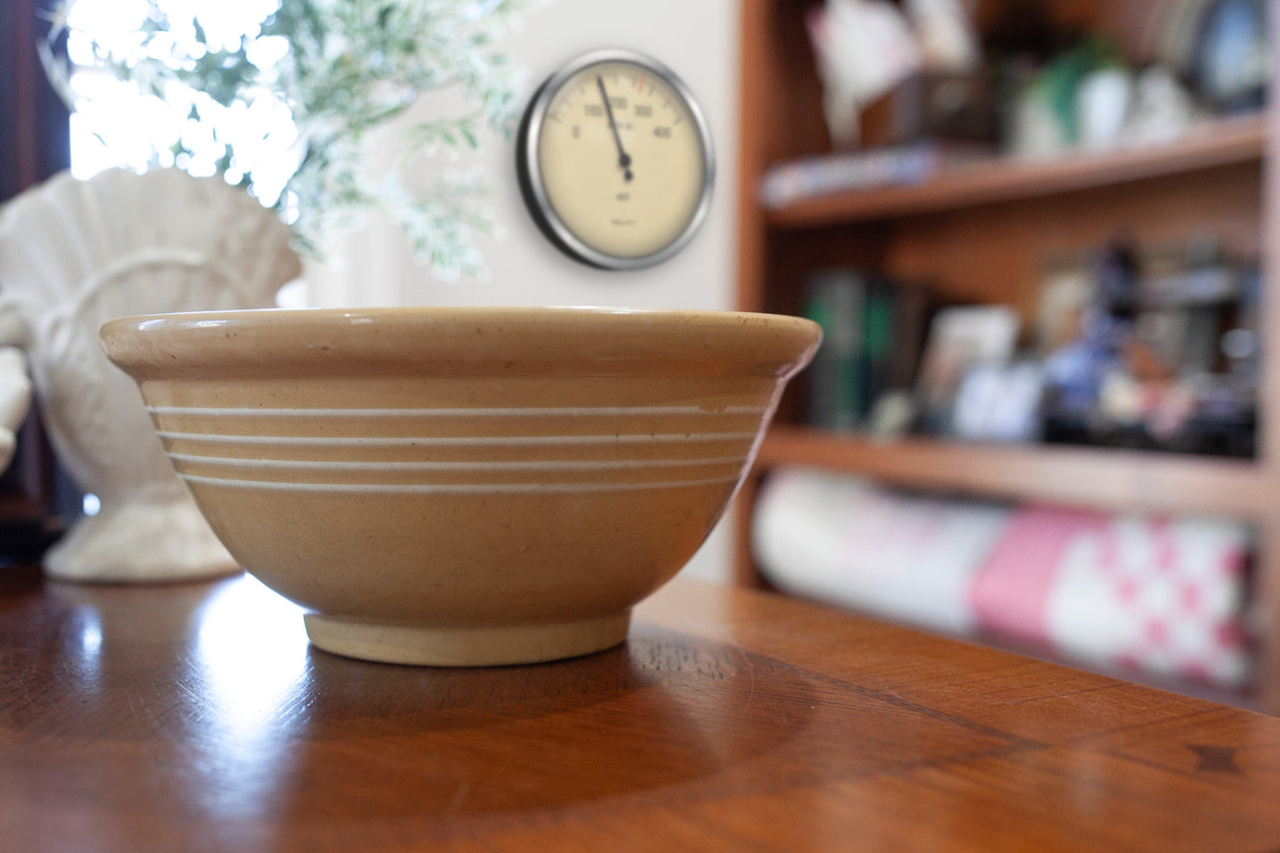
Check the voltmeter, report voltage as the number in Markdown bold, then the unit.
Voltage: **150** mV
